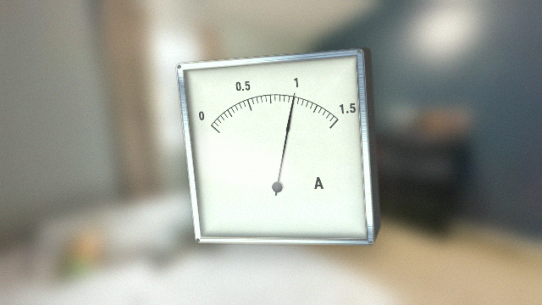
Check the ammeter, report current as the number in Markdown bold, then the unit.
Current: **1** A
